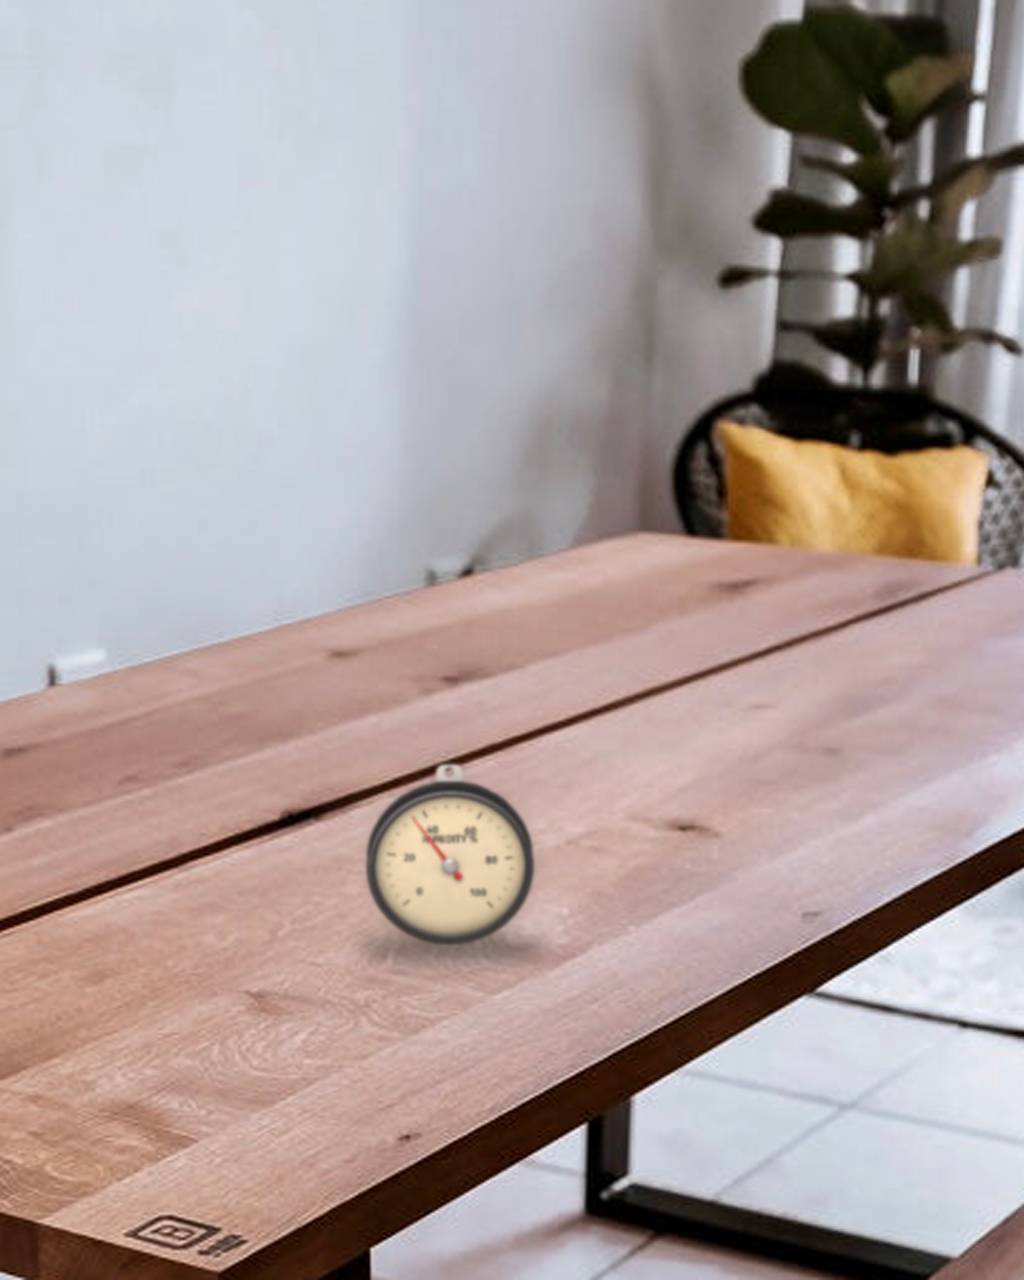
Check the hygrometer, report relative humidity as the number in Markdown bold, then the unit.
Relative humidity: **36** %
